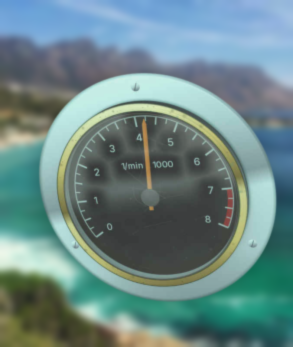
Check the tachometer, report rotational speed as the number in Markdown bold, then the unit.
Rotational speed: **4250** rpm
